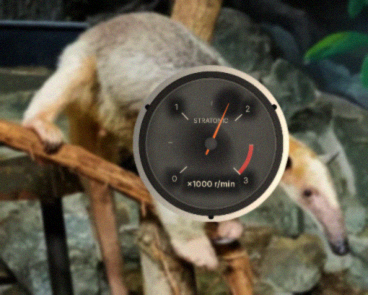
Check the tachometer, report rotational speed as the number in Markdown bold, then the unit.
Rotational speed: **1750** rpm
